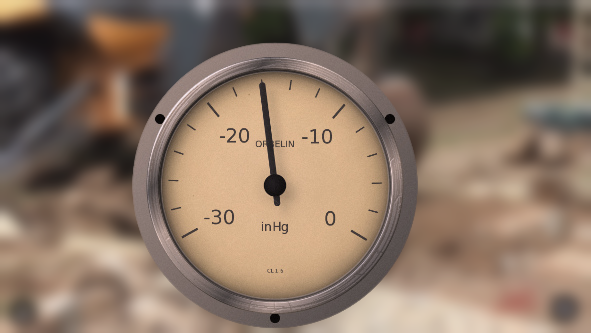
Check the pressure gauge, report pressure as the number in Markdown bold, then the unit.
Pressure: **-16** inHg
